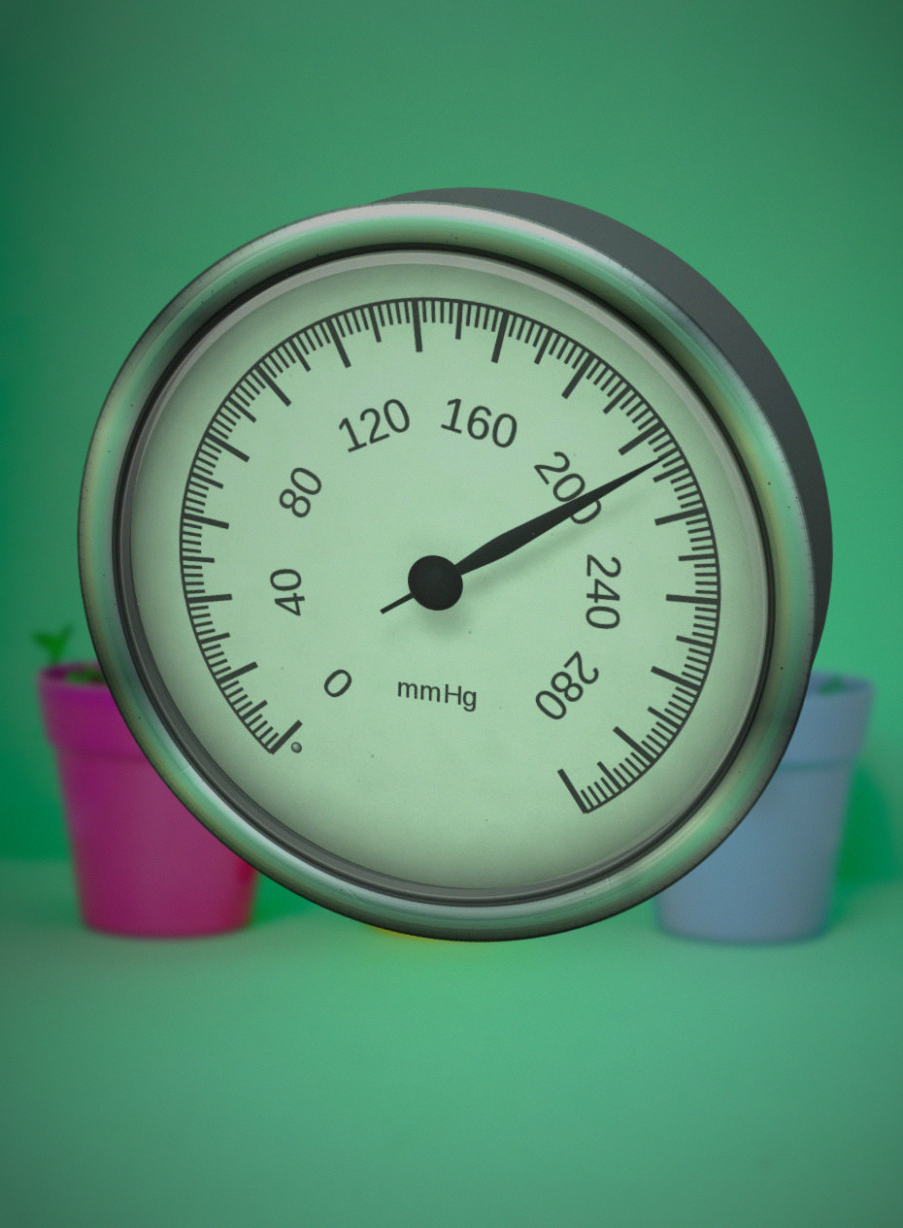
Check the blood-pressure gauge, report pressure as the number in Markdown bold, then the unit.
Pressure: **206** mmHg
